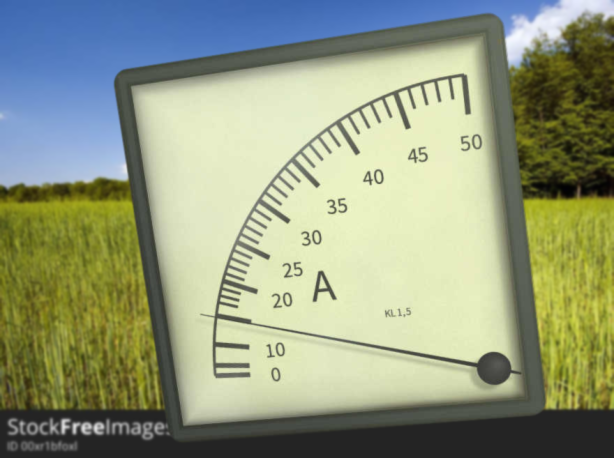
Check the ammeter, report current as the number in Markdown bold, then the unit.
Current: **15** A
